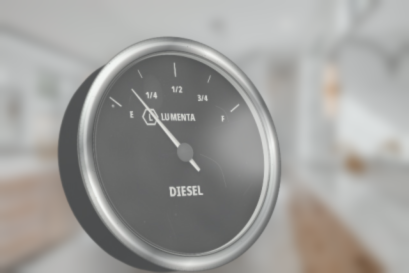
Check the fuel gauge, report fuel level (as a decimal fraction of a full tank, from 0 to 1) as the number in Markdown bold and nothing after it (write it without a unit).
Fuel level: **0.125**
